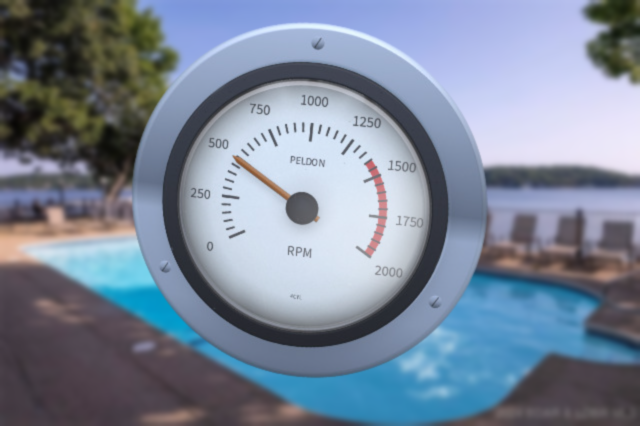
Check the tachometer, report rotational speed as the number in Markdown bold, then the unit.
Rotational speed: **500** rpm
